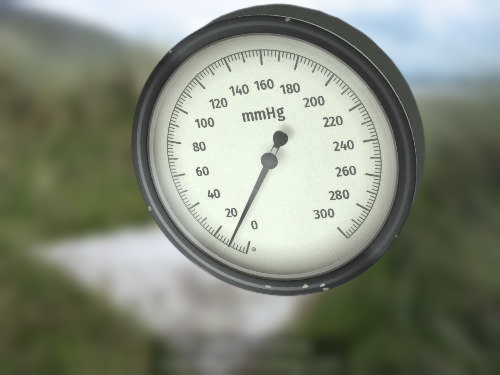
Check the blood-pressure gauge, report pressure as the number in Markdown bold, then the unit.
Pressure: **10** mmHg
